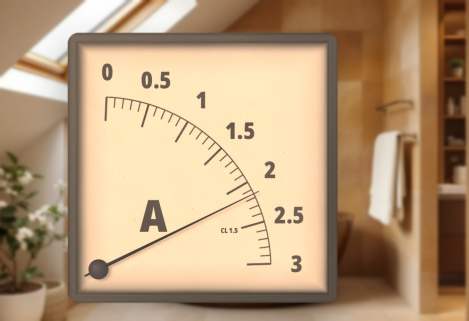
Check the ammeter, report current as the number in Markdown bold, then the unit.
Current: **2.15** A
